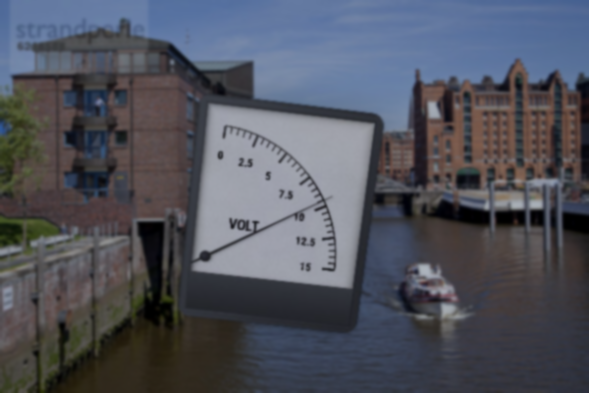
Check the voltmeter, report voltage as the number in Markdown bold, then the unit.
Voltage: **9.5** V
